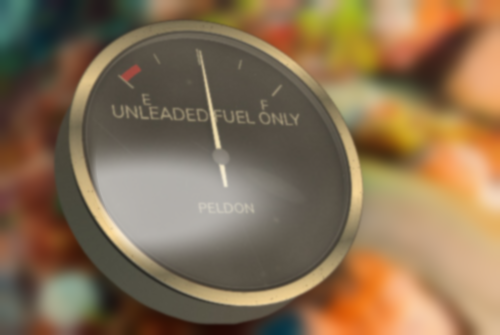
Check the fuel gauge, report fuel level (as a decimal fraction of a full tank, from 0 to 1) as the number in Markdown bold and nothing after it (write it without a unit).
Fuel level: **0.5**
